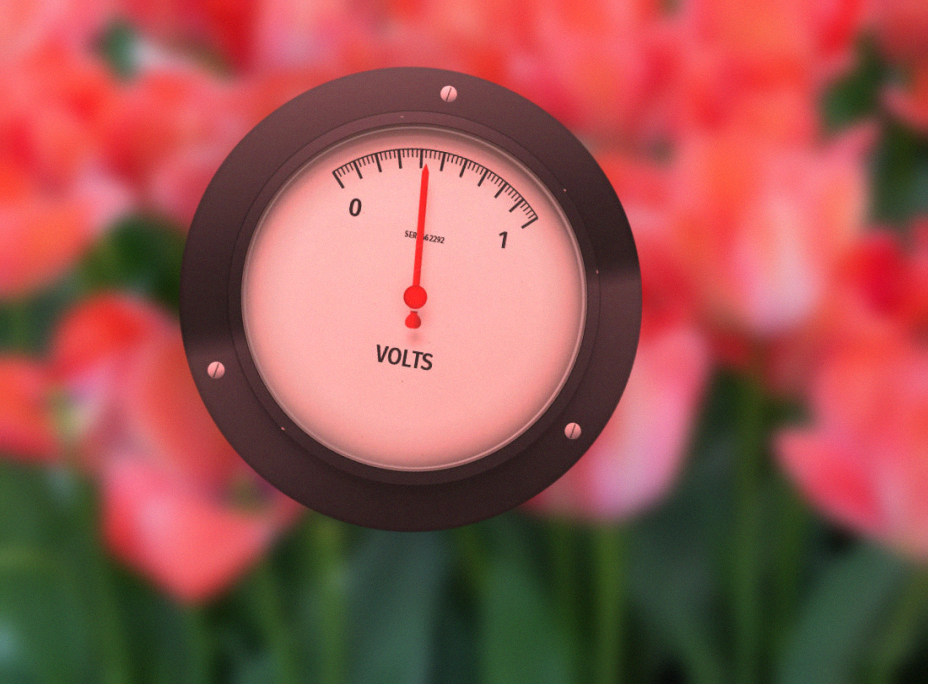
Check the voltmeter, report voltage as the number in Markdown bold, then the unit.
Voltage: **0.42** V
